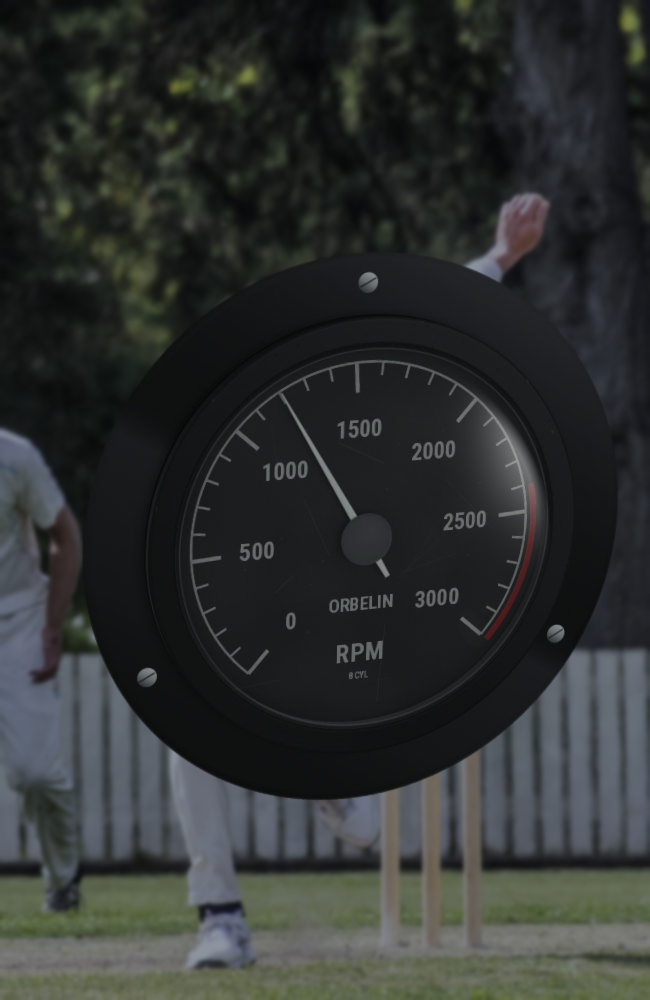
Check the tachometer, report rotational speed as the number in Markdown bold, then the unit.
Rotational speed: **1200** rpm
